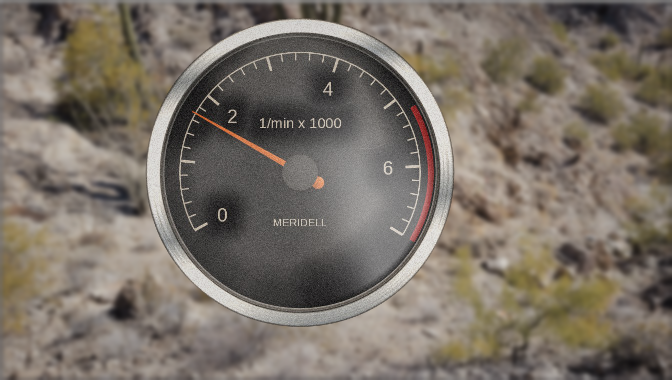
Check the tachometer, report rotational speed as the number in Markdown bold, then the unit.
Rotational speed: **1700** rpm
